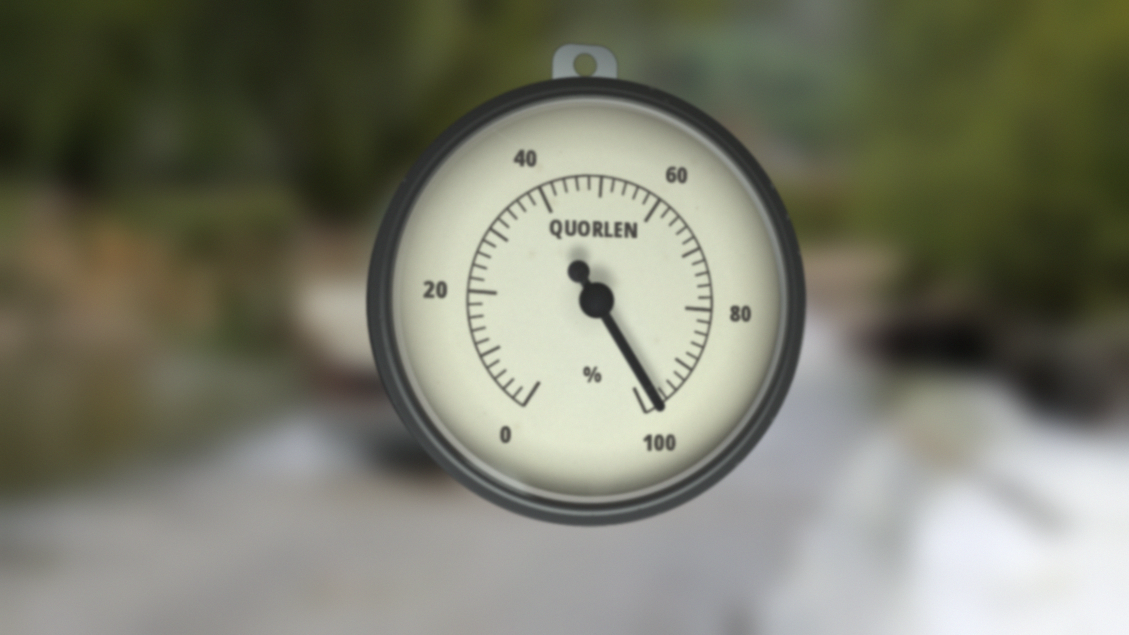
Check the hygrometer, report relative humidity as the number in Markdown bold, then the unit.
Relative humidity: **98** %
